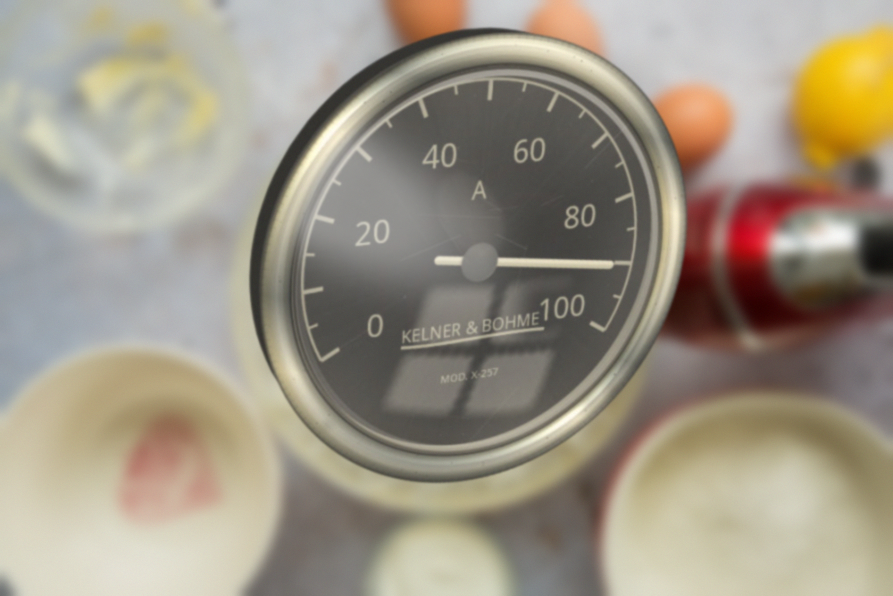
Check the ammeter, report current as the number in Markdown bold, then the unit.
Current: **90** A
